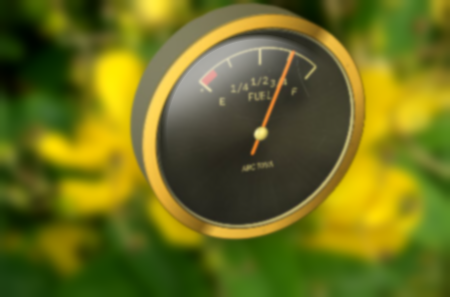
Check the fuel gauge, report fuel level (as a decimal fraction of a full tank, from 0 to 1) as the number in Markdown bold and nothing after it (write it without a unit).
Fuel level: **0.75**
